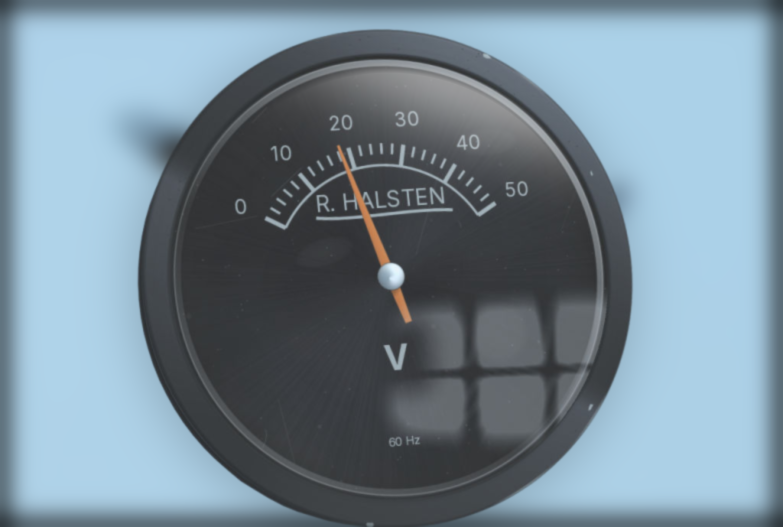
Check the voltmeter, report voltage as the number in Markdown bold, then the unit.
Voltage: **18** V
